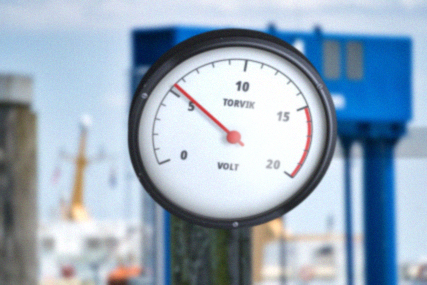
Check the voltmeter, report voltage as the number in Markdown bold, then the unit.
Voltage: **5.5** V
